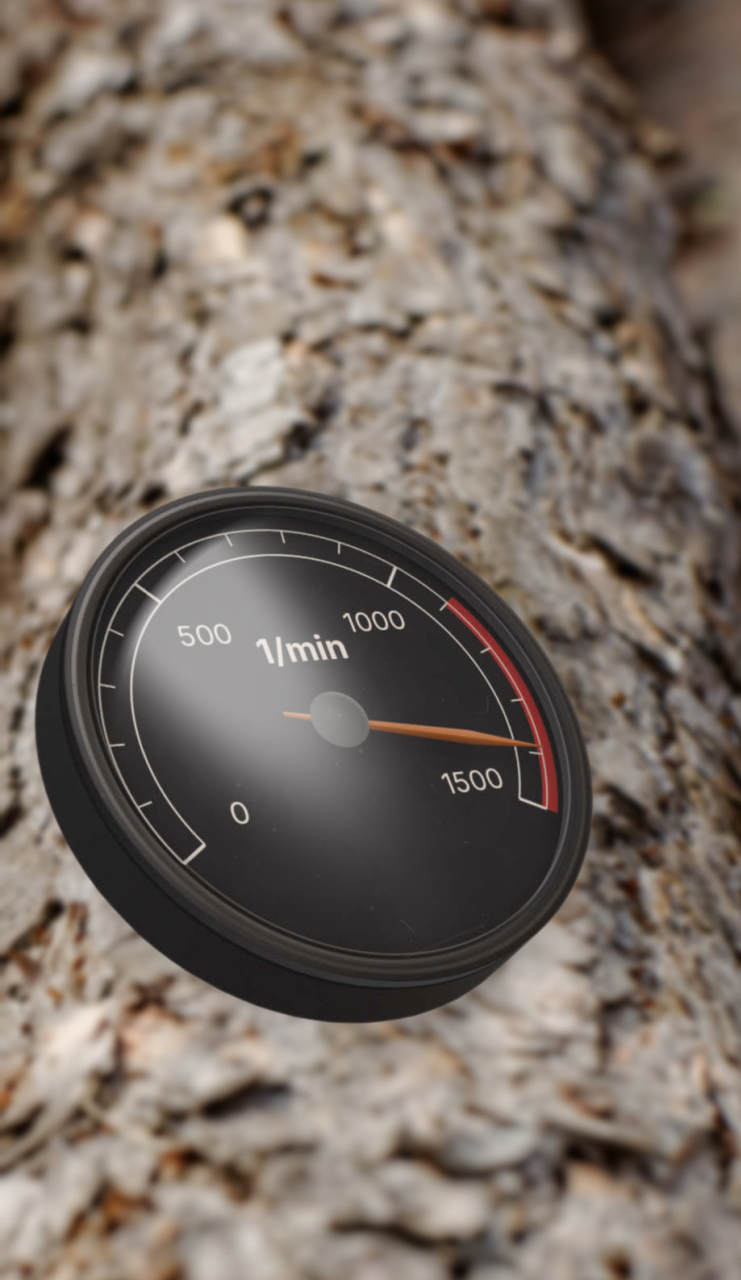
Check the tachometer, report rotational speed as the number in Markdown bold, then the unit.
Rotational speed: **1400** rpm
